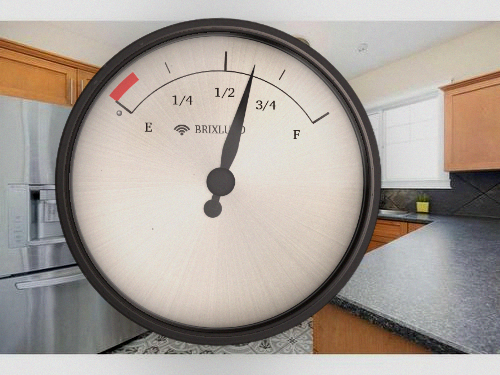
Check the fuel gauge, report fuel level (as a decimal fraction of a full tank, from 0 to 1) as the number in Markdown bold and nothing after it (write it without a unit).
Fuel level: **0.625**
